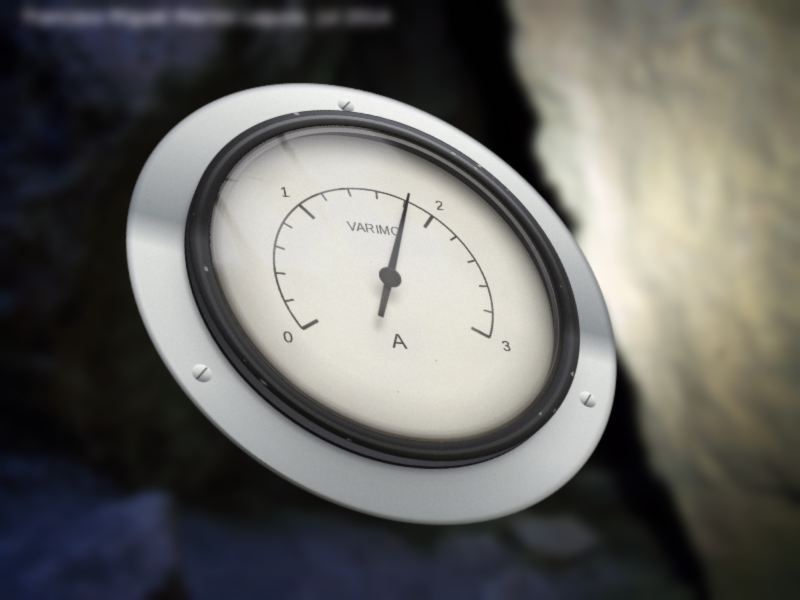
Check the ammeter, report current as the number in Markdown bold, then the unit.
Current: **1.8** A
